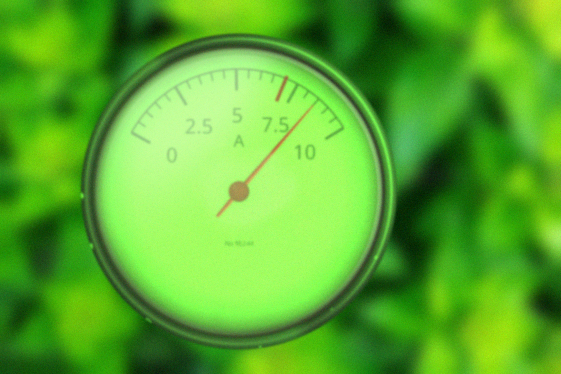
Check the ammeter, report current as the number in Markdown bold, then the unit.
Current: **8.5** A
